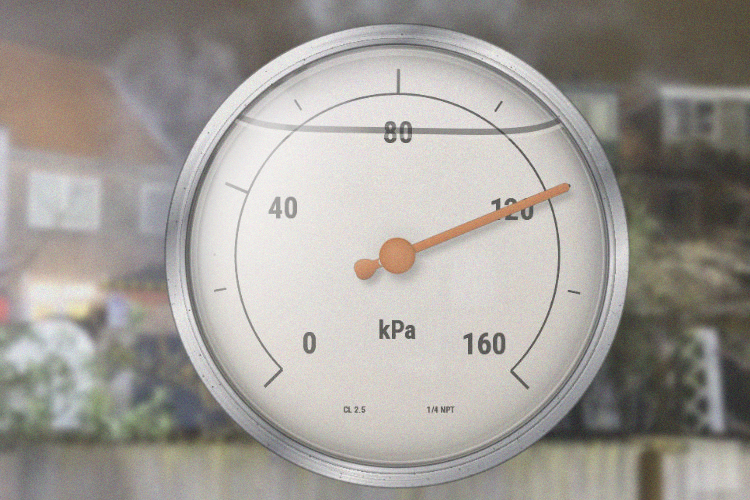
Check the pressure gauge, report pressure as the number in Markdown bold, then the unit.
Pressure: **120** kPa
